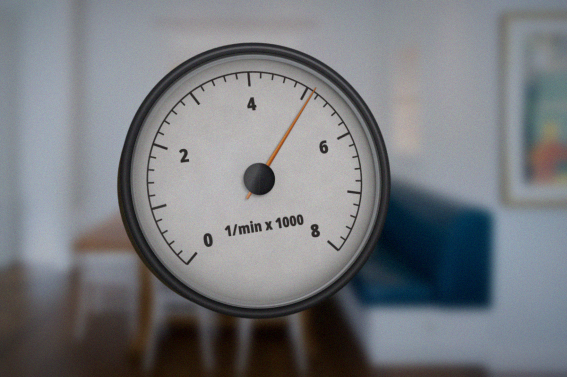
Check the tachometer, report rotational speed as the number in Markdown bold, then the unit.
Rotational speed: **5100** rpm
